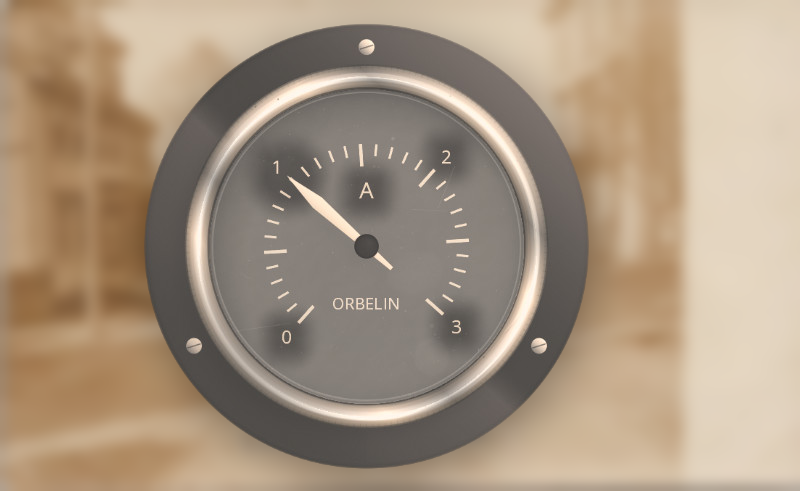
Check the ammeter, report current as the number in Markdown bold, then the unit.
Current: **1** A
